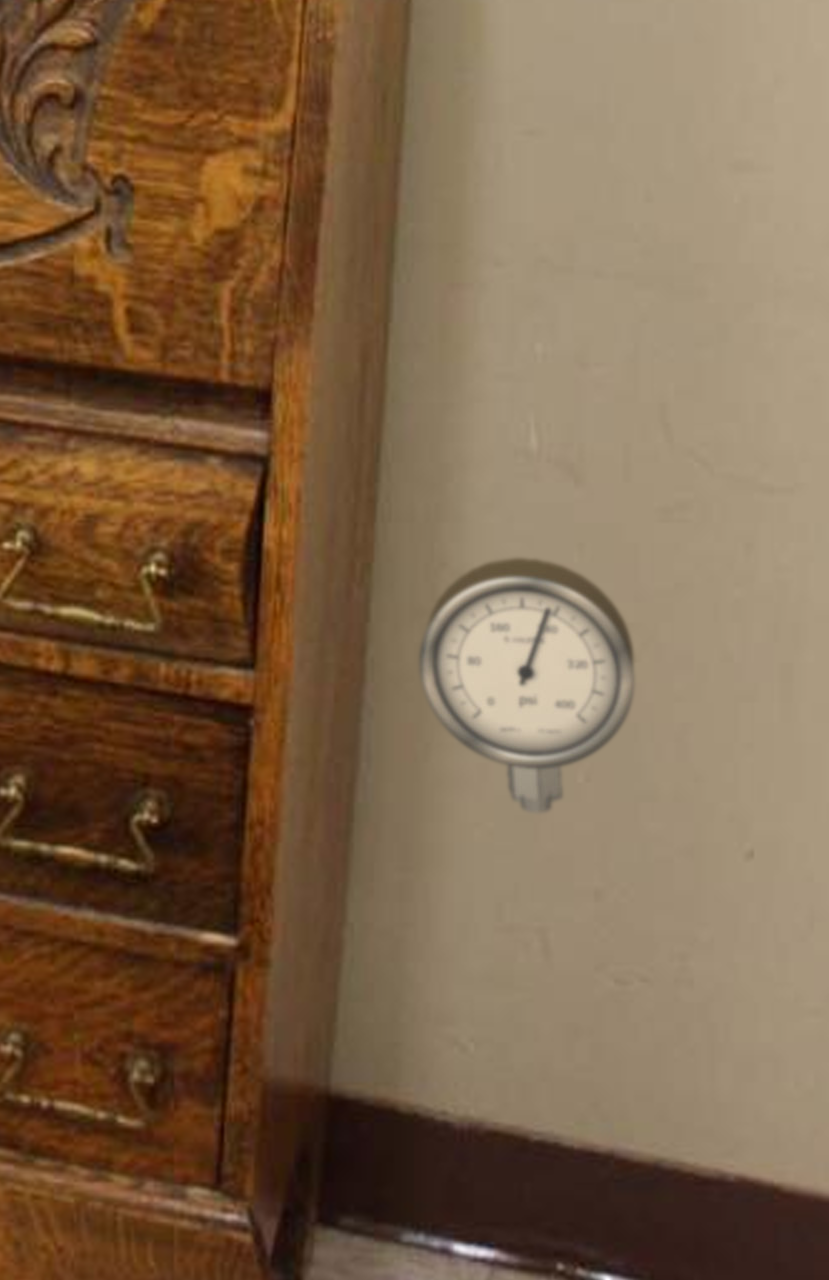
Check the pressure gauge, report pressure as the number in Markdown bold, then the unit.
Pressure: **230** psi
